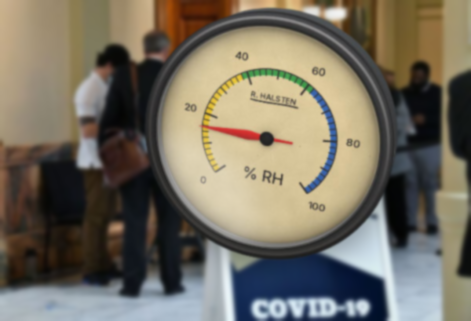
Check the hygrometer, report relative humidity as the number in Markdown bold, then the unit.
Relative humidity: **16** %
